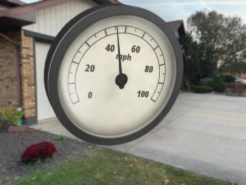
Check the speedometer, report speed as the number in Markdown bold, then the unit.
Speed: **45** mph
